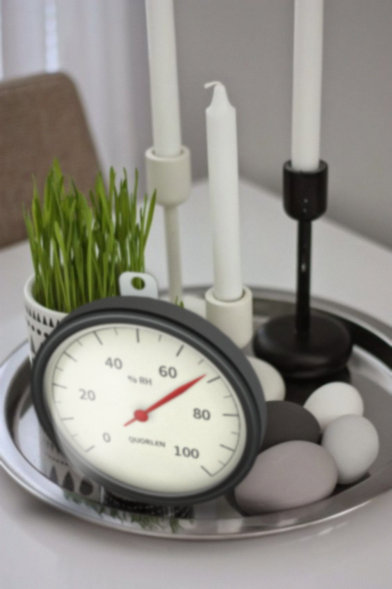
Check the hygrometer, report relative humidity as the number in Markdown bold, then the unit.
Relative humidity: **67.5** %
